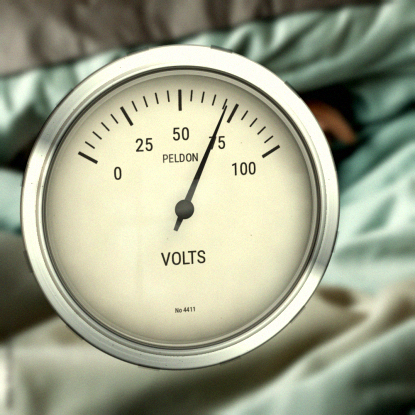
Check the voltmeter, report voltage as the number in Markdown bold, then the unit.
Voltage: **70** V
